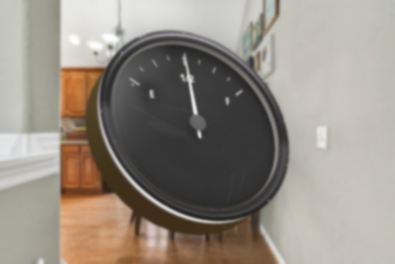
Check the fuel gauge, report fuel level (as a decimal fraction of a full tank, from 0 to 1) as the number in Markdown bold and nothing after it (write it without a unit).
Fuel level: **0.5**
